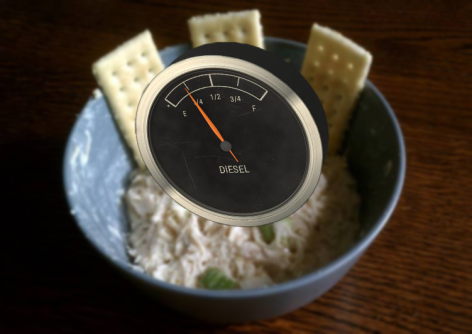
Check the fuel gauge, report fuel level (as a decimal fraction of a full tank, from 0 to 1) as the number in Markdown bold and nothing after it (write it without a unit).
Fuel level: **0.25**
